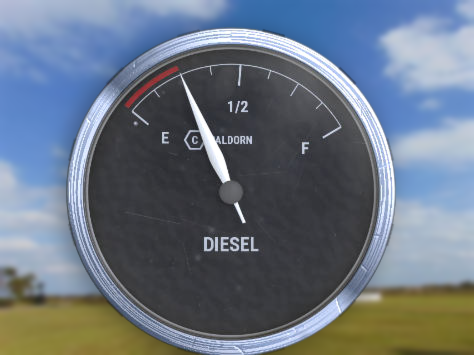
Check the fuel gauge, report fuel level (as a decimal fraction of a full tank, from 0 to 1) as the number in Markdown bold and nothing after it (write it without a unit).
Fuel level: **0.25**
